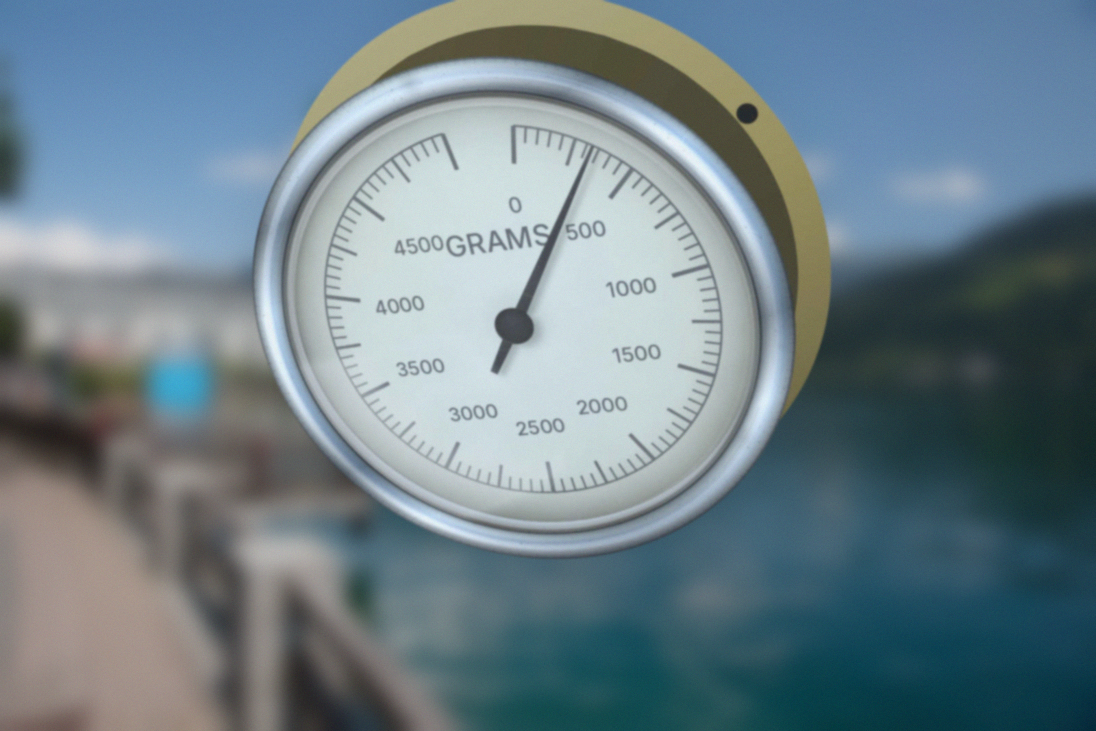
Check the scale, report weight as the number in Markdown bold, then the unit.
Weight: **325** g
